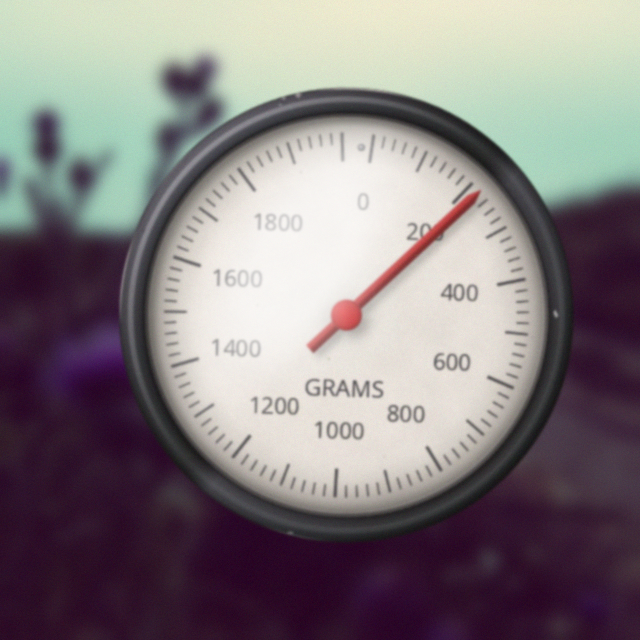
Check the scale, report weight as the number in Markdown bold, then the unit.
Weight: **220** g
